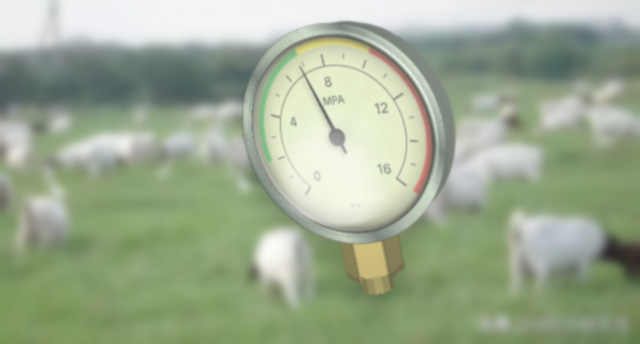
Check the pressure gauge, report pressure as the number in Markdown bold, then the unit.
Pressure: **7** MPa
